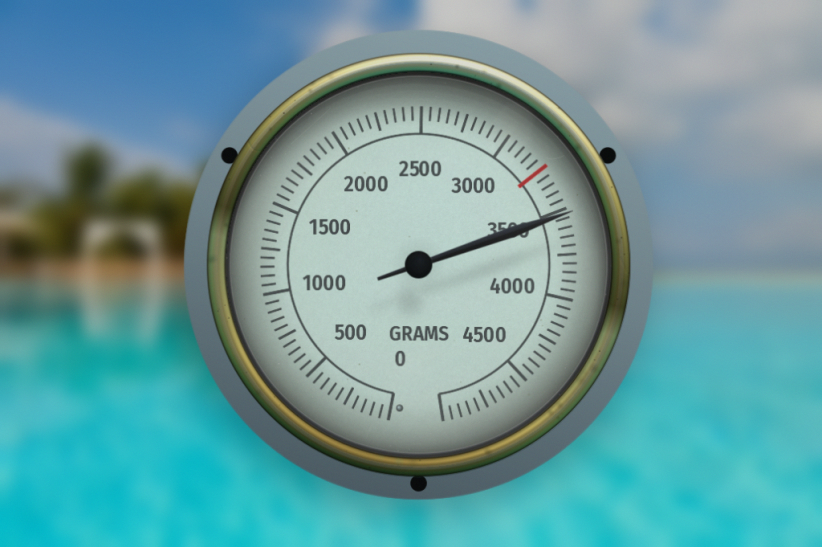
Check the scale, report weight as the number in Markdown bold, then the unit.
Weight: **3525** g
